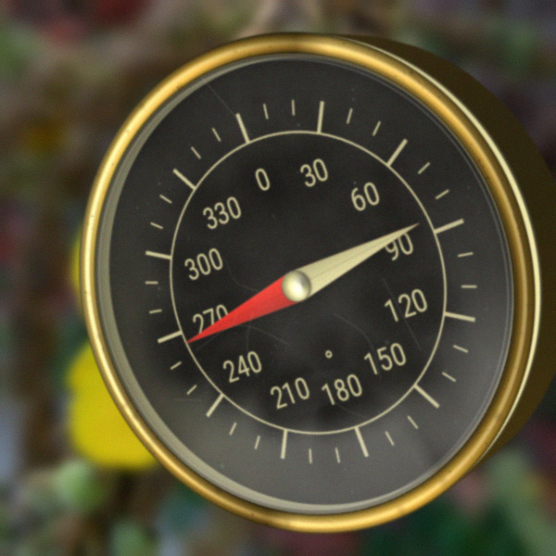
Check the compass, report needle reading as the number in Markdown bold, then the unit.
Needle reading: **265** °
